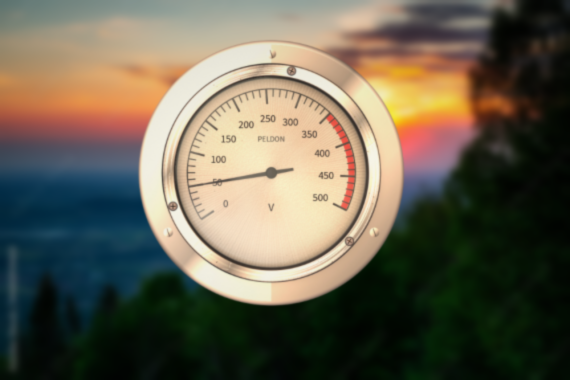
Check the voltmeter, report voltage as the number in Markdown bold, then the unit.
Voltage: **50** V
